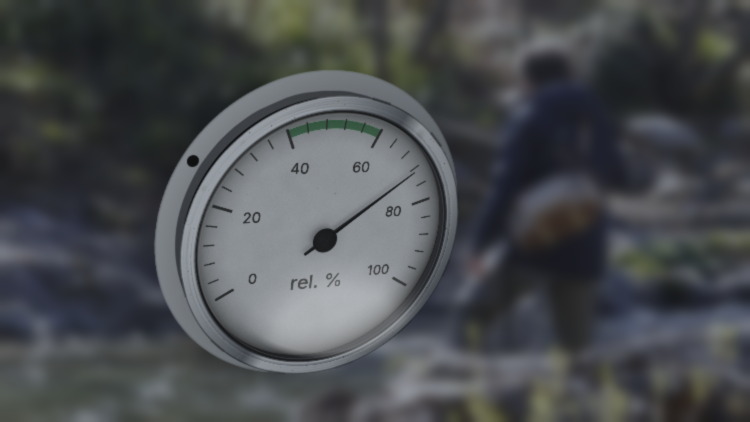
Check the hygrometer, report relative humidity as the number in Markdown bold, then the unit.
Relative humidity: **72** %
